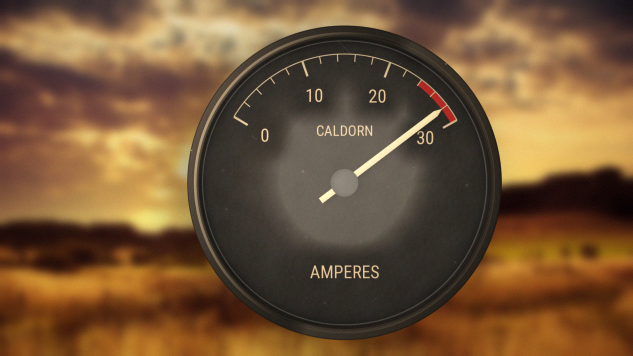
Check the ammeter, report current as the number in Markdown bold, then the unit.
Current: **28** A
